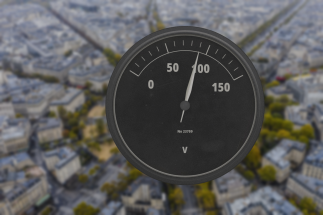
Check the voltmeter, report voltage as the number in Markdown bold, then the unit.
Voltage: **90** V
